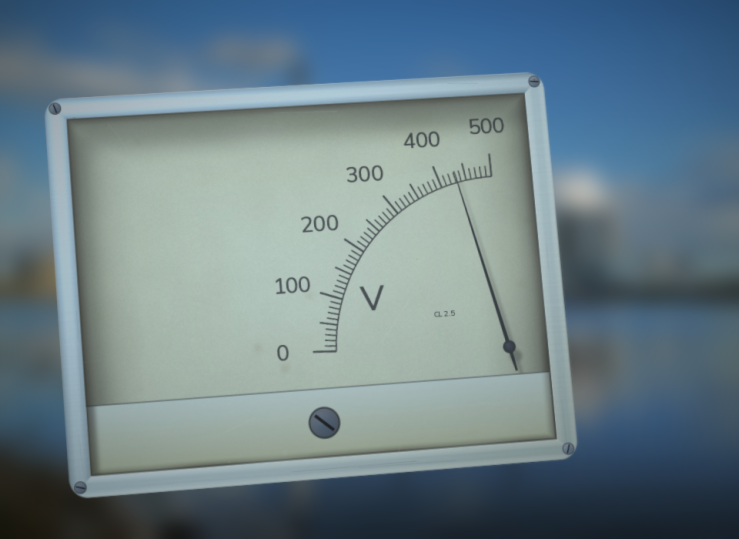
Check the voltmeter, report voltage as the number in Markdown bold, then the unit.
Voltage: **430** V
